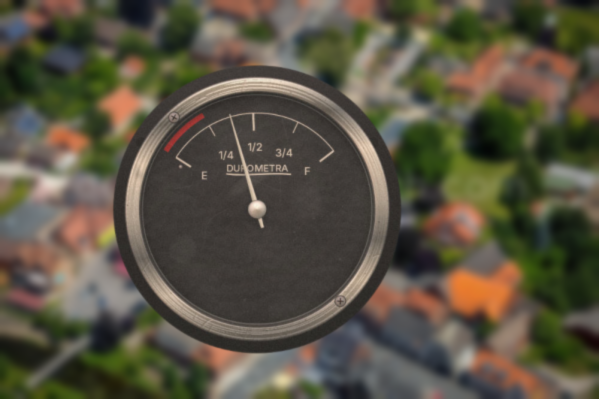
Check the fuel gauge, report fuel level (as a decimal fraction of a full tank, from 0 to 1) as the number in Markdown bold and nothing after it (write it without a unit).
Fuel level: **0.375**
